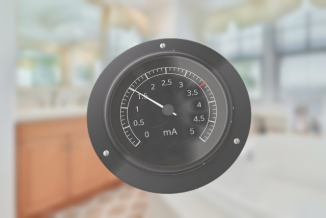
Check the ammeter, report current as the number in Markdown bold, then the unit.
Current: **1.5** mA
